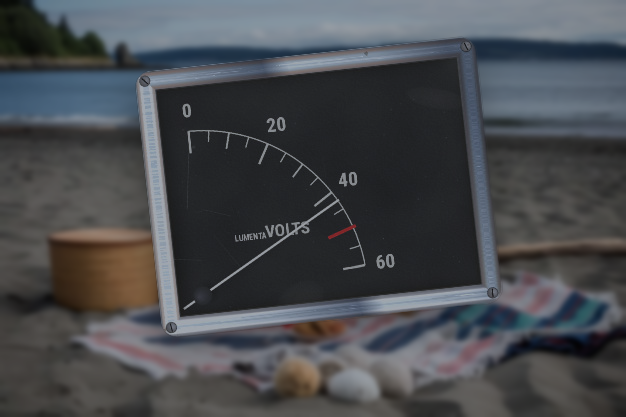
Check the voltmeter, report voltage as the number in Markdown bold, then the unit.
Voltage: **42.5** V
